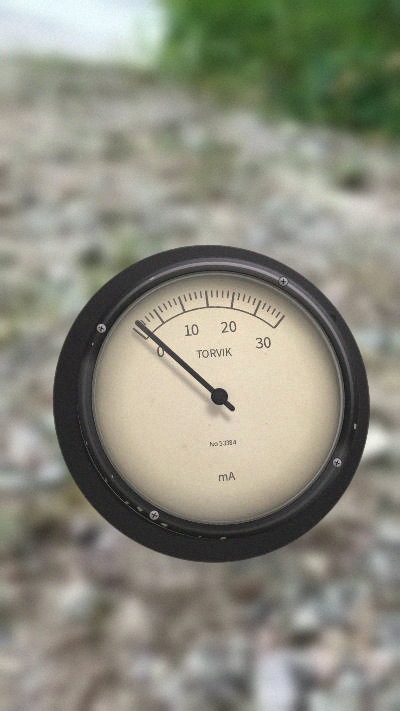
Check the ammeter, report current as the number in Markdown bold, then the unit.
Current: **1** mA
